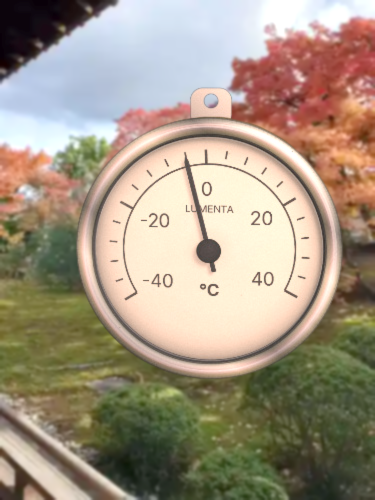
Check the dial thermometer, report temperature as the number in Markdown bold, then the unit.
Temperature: **-4** °C
